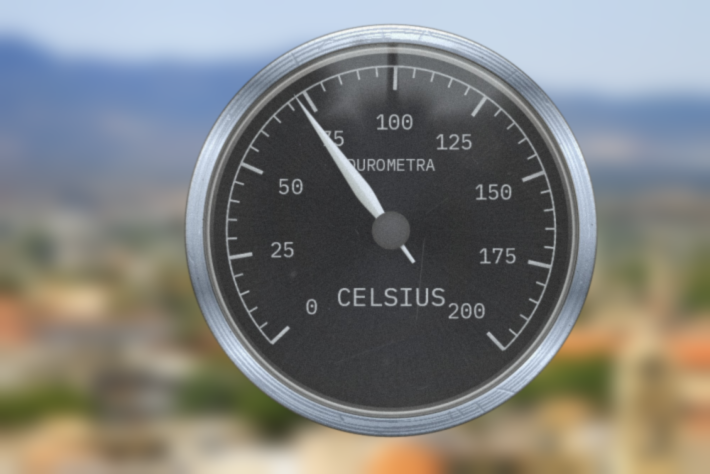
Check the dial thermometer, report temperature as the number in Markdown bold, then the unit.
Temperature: **72.5** °C
